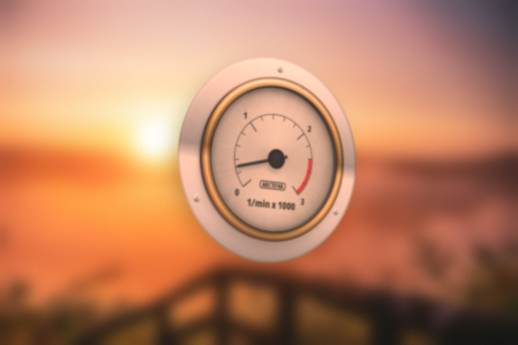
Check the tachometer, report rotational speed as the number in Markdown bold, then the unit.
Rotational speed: **300** rpm
